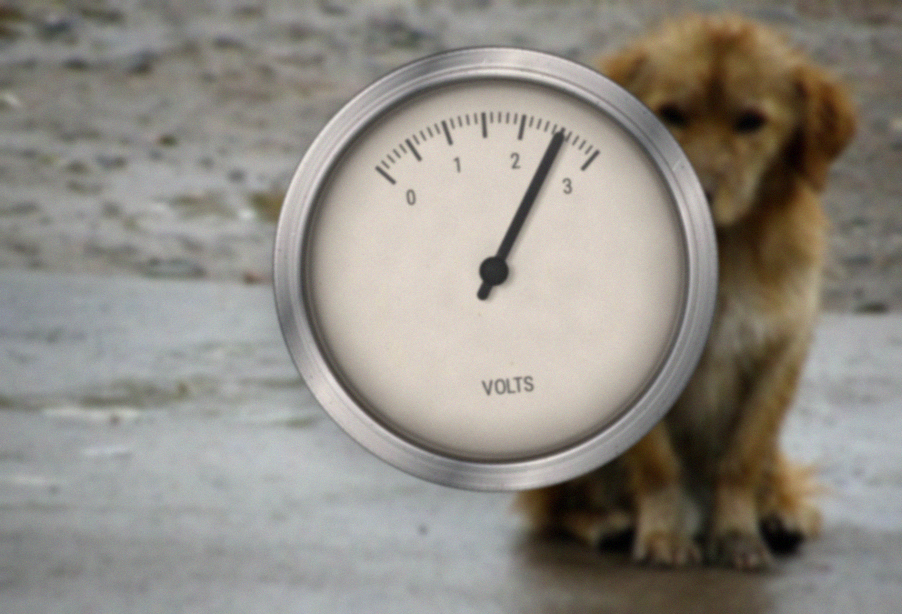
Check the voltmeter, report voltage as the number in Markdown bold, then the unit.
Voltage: **2.5** V
